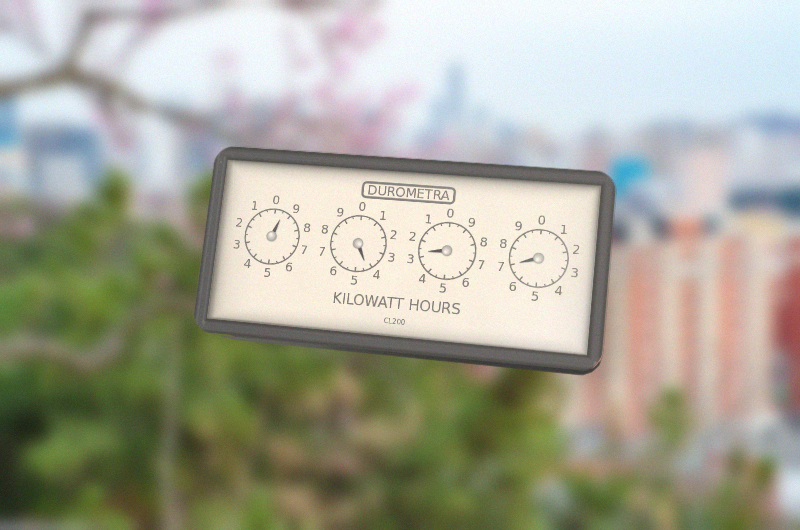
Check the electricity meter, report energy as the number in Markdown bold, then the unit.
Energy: **9427** kWh
